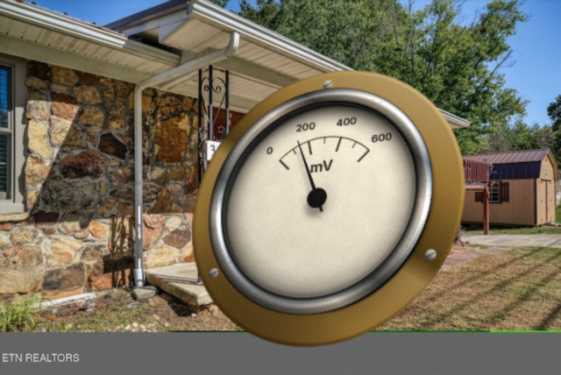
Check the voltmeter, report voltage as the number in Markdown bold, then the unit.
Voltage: **150** mV
